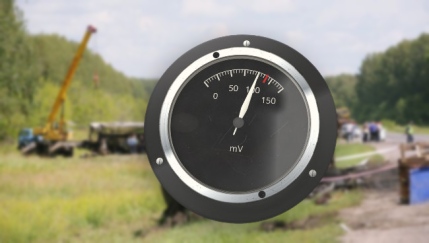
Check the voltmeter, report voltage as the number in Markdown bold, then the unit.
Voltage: **100** mV
